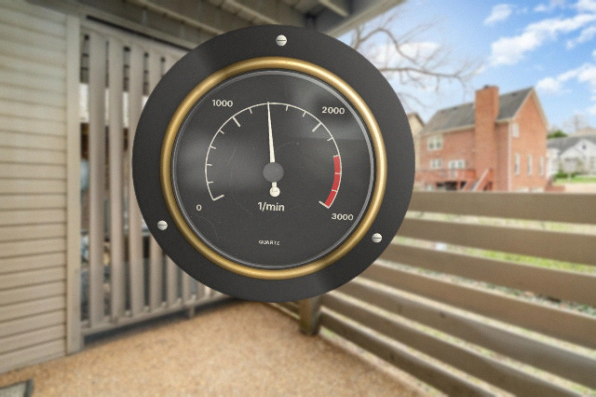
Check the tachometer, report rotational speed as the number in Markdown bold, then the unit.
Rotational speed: **1400** rpm
